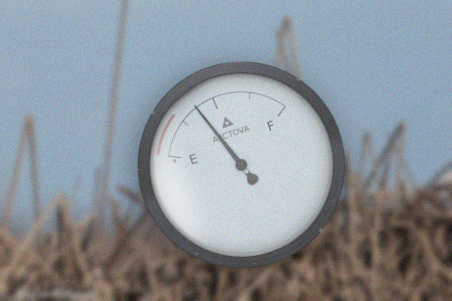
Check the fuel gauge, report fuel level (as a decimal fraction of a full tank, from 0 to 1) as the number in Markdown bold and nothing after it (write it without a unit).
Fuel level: **0.375**
